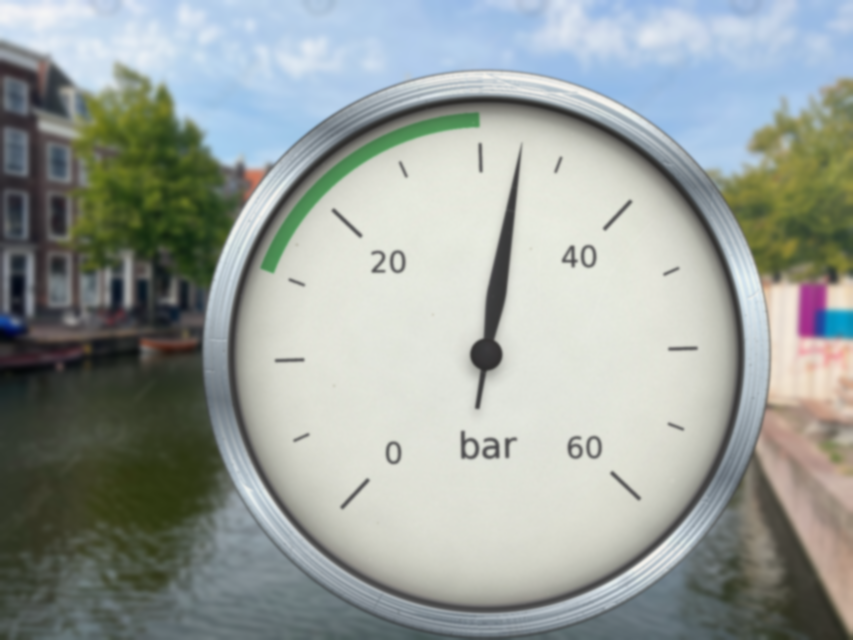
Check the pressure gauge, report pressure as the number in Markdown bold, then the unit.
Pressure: **32.5** bar
